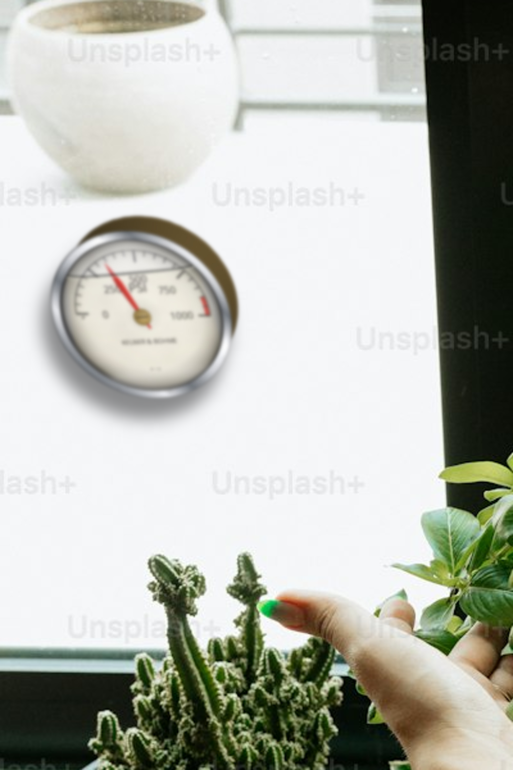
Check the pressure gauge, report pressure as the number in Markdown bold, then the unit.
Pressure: **350** psi
